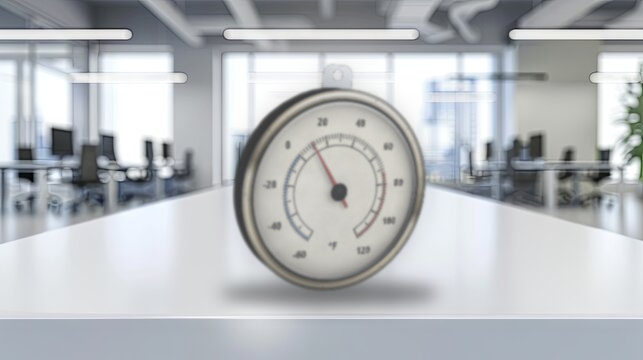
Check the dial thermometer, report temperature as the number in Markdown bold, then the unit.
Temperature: **10** °F
